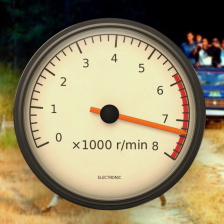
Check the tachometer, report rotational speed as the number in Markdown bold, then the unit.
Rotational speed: **7300** rpm
